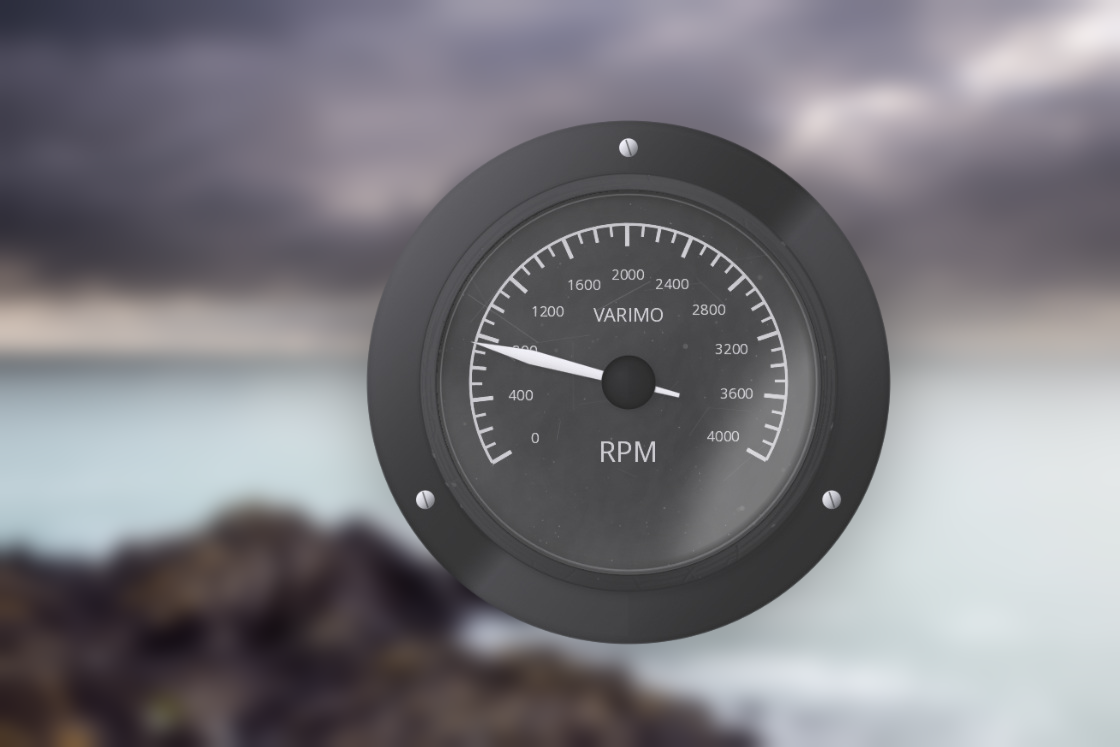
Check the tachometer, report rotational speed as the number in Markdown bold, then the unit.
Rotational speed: **750** rpm
